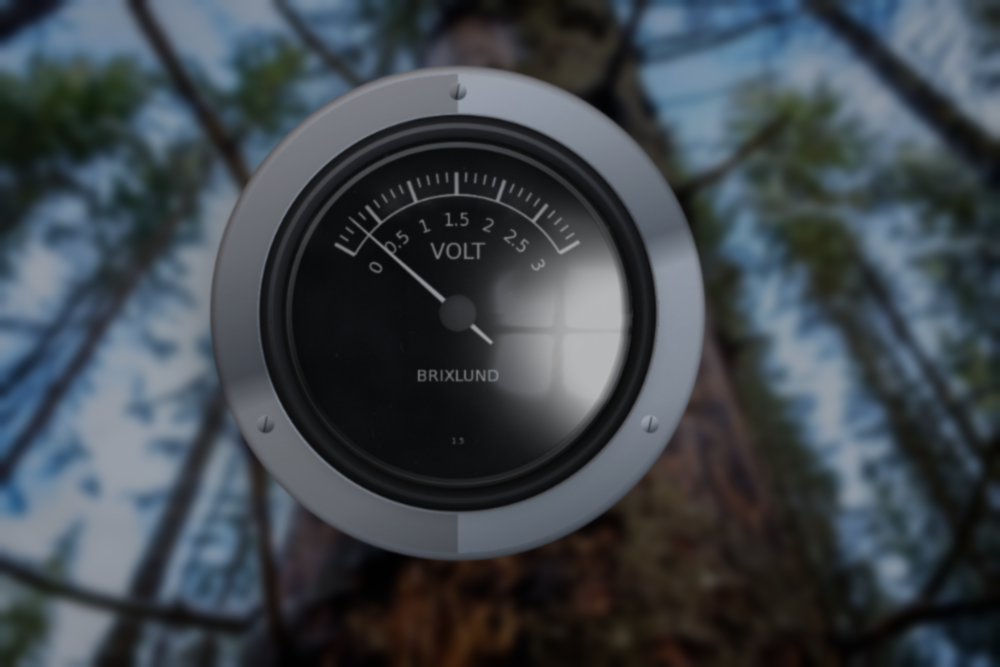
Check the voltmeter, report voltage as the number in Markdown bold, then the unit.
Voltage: **0.3** V
